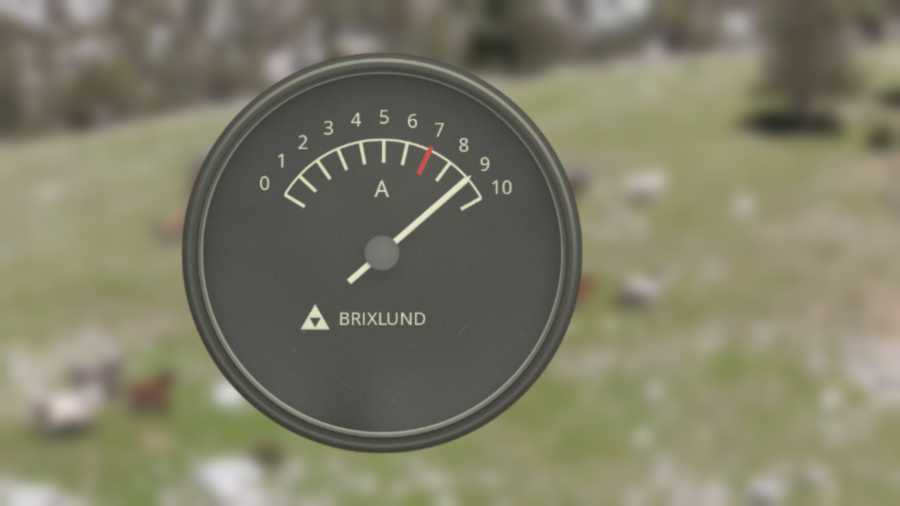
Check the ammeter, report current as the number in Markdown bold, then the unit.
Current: **9** A
